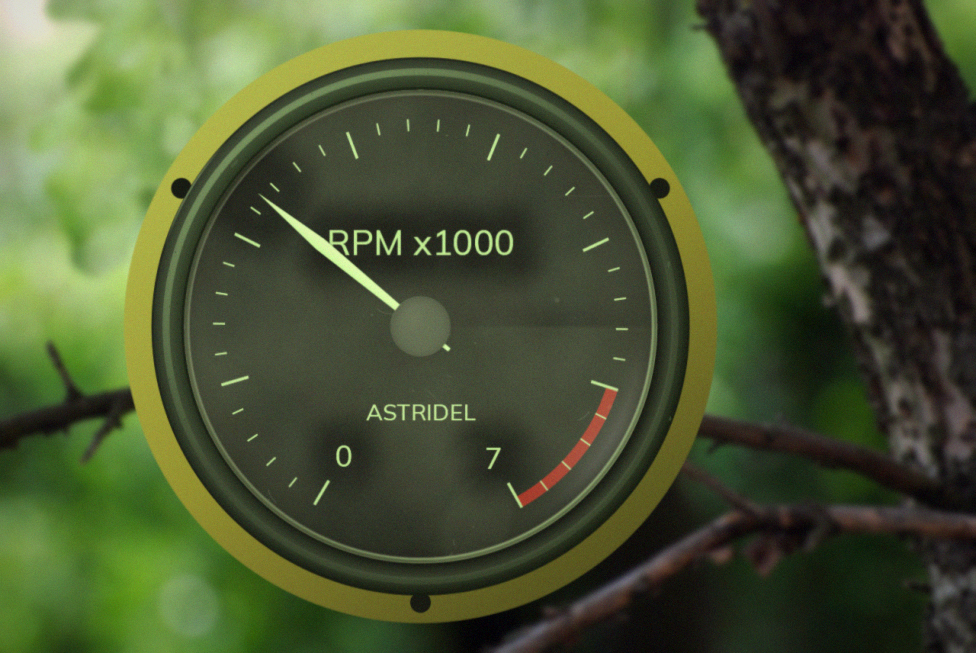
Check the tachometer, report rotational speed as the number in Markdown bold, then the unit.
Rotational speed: **2300** rpm
